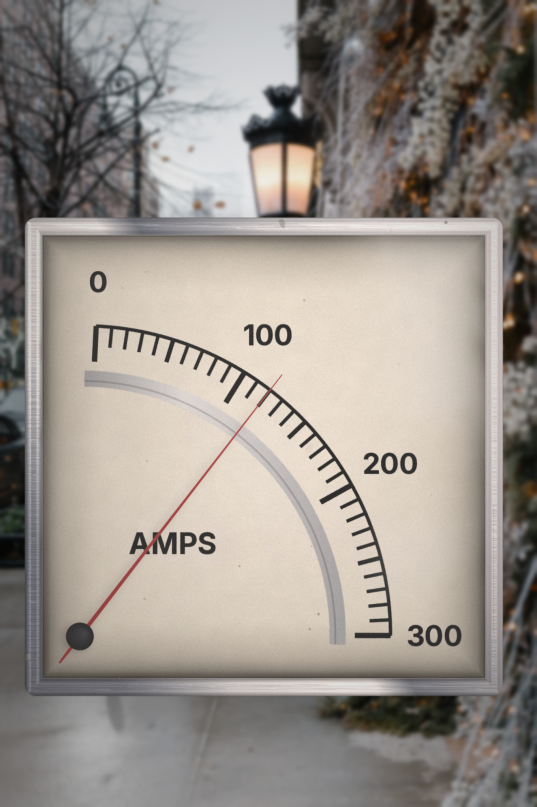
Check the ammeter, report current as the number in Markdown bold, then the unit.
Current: **120** A
